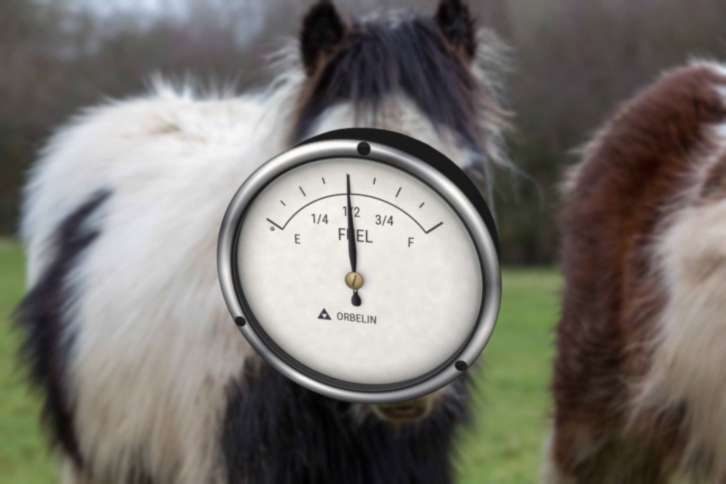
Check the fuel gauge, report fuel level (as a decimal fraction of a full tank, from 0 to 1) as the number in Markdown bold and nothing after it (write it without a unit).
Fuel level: **0.5**
